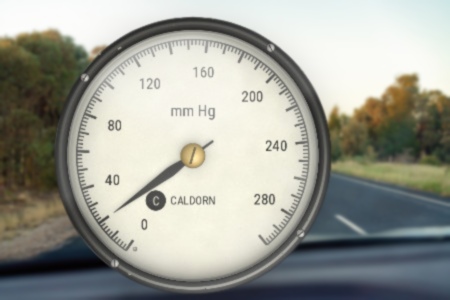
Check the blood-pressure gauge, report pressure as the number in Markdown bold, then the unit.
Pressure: **20** mmHg
